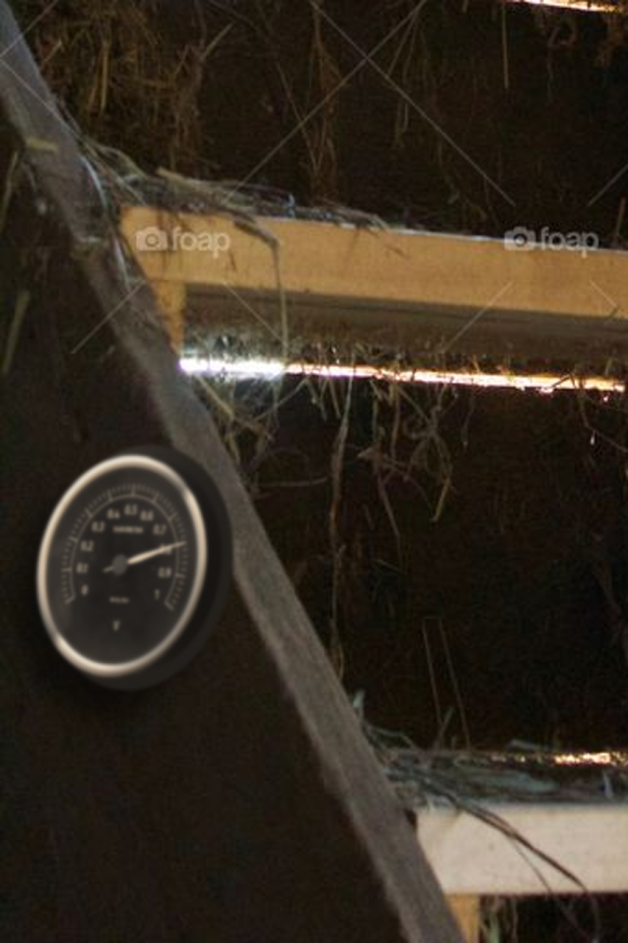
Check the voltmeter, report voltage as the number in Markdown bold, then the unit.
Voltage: **0.8** V
